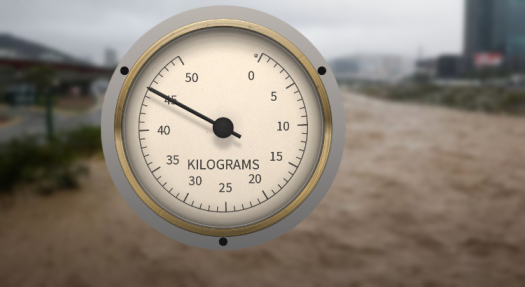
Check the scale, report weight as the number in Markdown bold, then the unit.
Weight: **45** kg
